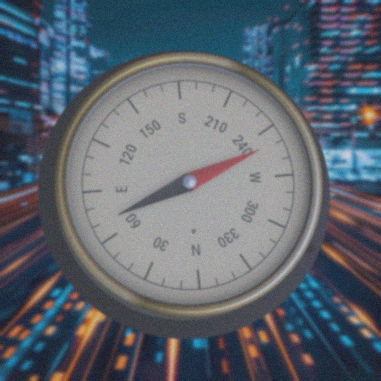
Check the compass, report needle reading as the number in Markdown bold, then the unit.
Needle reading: **250** °
